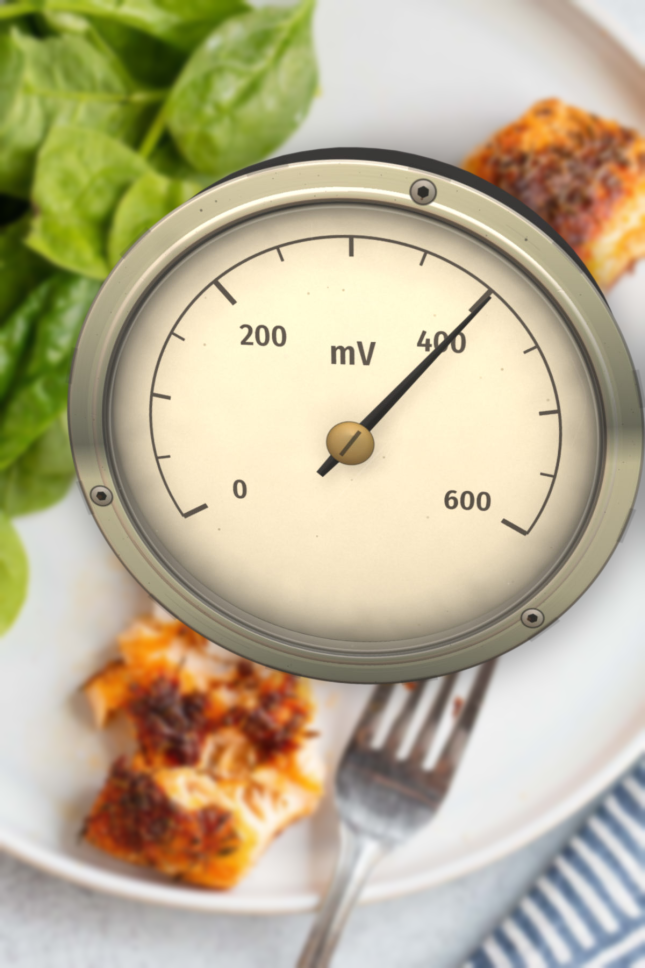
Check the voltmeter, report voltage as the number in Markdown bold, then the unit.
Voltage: **400** mV
